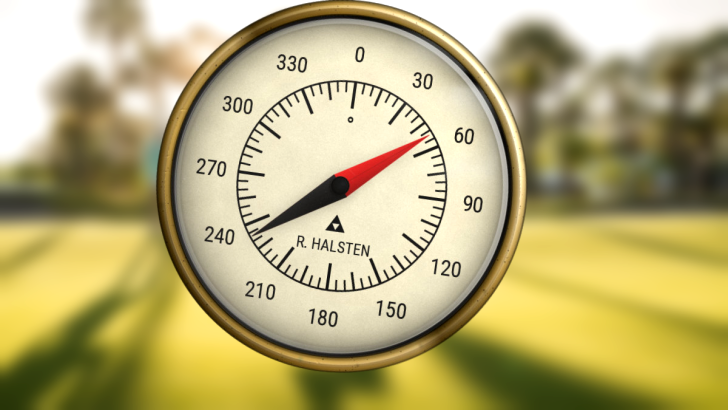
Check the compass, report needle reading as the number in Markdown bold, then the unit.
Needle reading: **52.5** °
